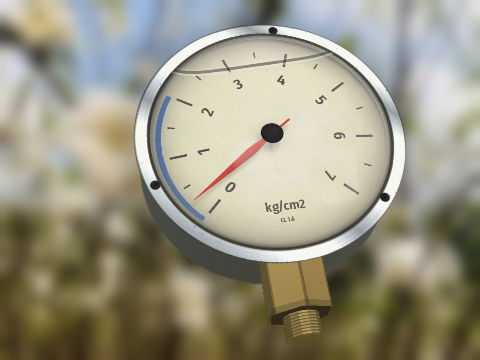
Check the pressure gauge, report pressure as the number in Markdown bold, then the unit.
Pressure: **0.25** kg/cm²
